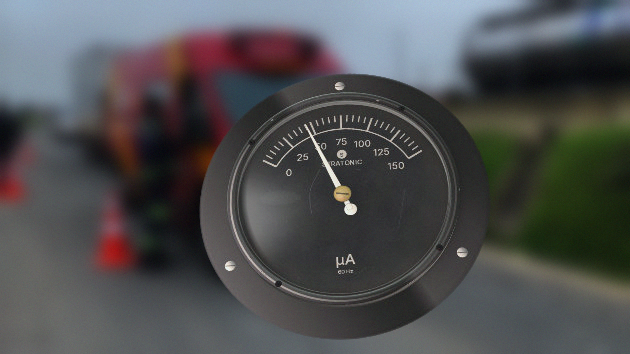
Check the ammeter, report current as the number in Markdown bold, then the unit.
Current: **45** µA
